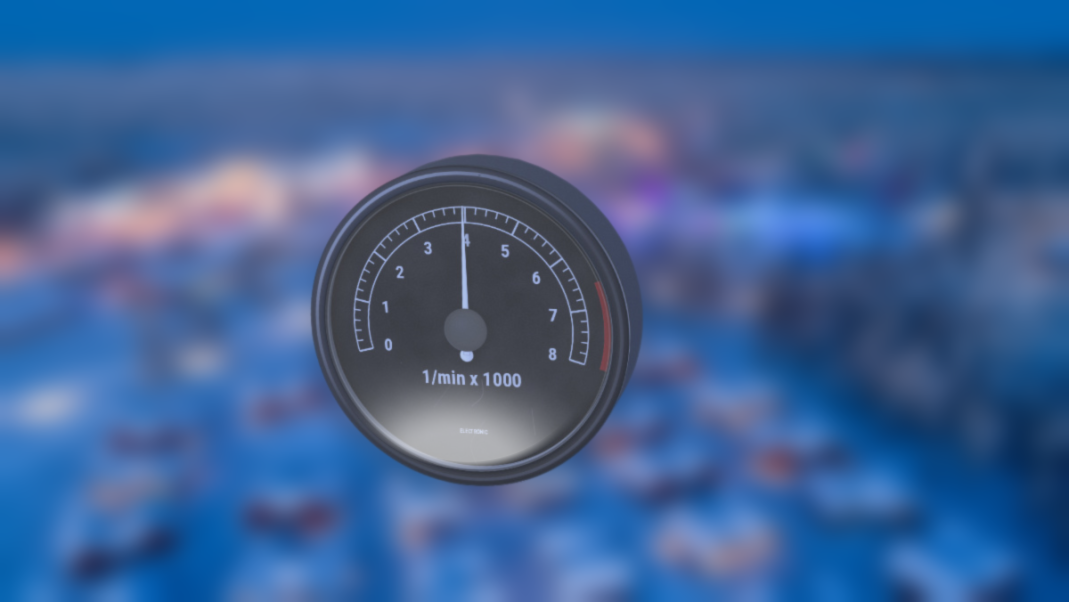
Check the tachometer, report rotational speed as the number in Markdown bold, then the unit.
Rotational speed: **4000** rpm
